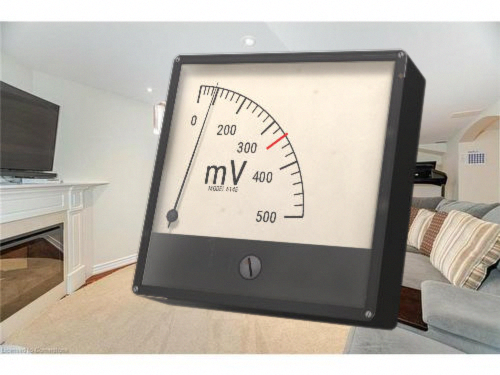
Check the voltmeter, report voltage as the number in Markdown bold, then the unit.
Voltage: **100** mV
